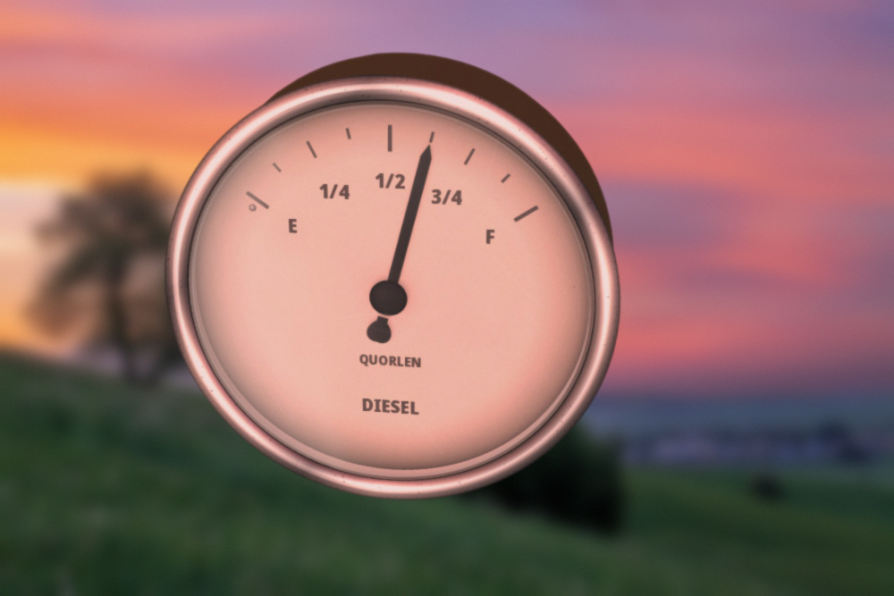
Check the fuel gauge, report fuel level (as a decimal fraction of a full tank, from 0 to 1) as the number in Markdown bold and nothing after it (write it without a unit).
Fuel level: **0.625**
